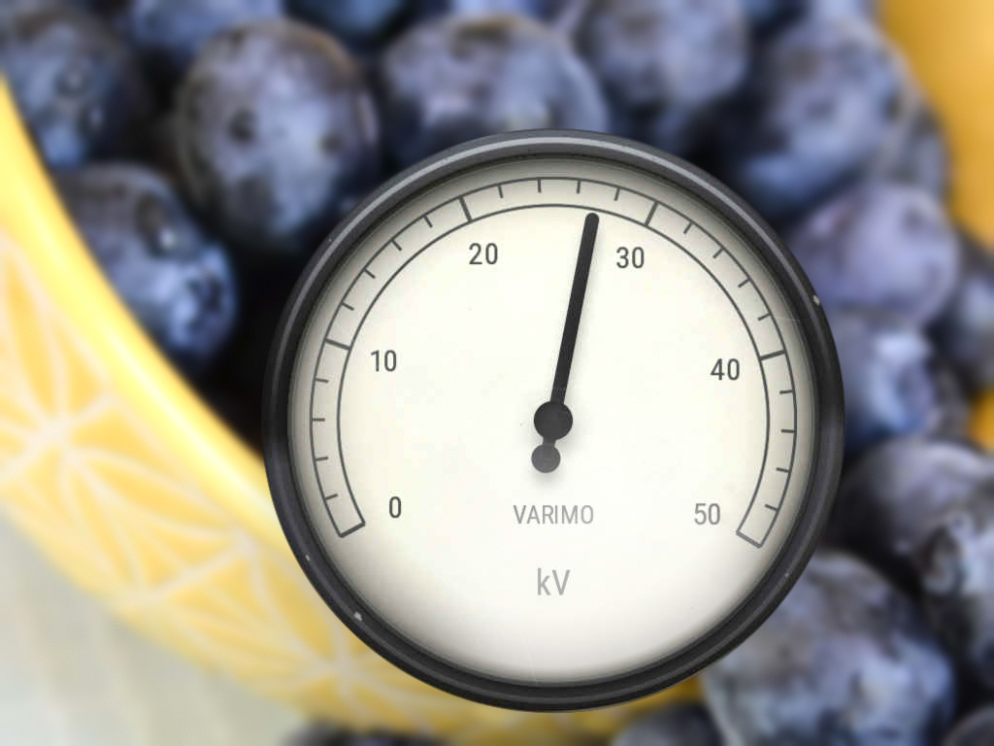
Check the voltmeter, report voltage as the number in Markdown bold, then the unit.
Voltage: **27** kV
